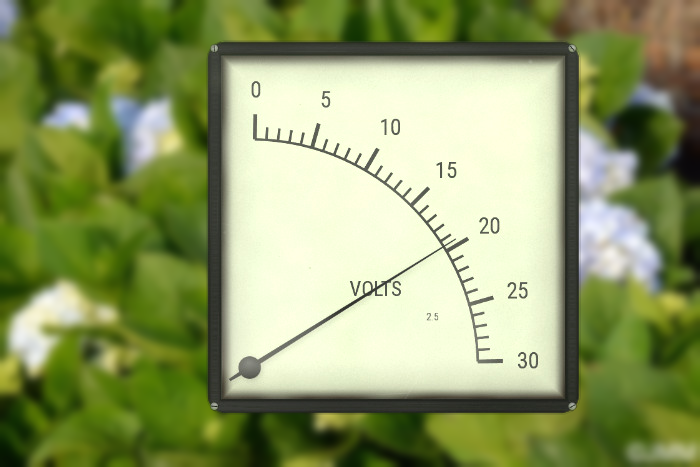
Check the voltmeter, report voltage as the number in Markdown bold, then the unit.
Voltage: **19.5** V
